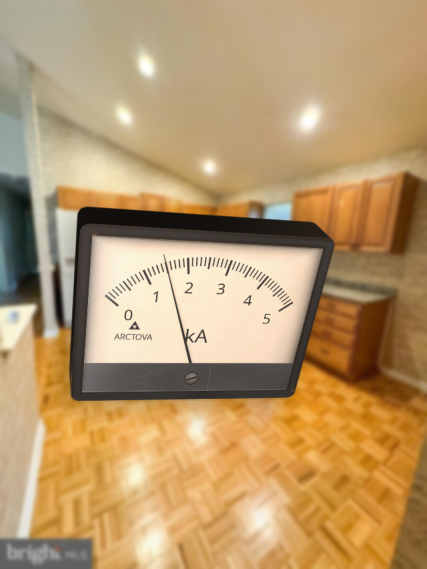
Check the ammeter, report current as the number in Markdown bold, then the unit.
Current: **1.5** kA
